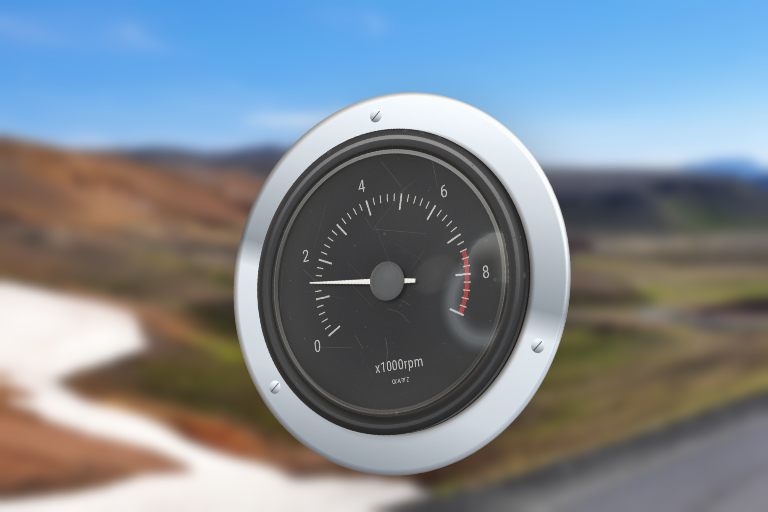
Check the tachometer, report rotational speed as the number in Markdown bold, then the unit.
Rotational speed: **1400** rpm
